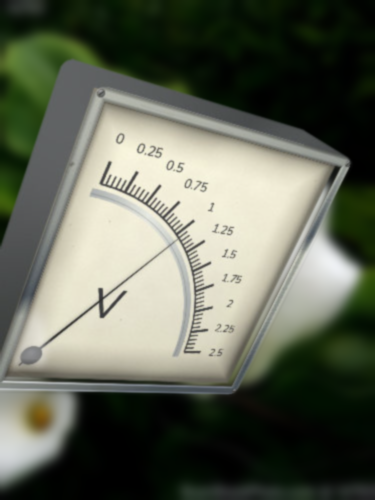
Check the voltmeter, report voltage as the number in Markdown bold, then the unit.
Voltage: **1** V
